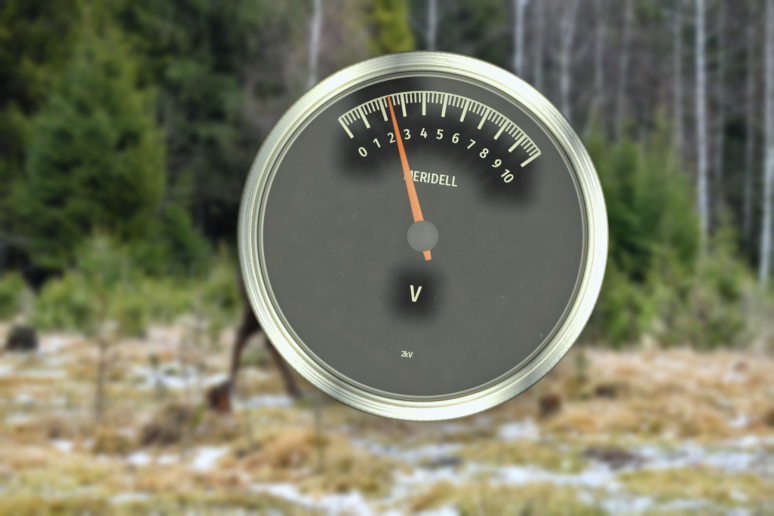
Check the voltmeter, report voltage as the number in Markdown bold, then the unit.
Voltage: **2.4** V
